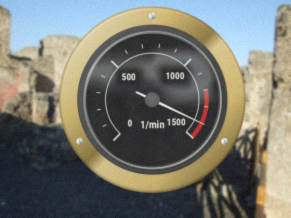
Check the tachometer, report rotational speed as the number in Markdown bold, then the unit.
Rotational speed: **1400** rpm
